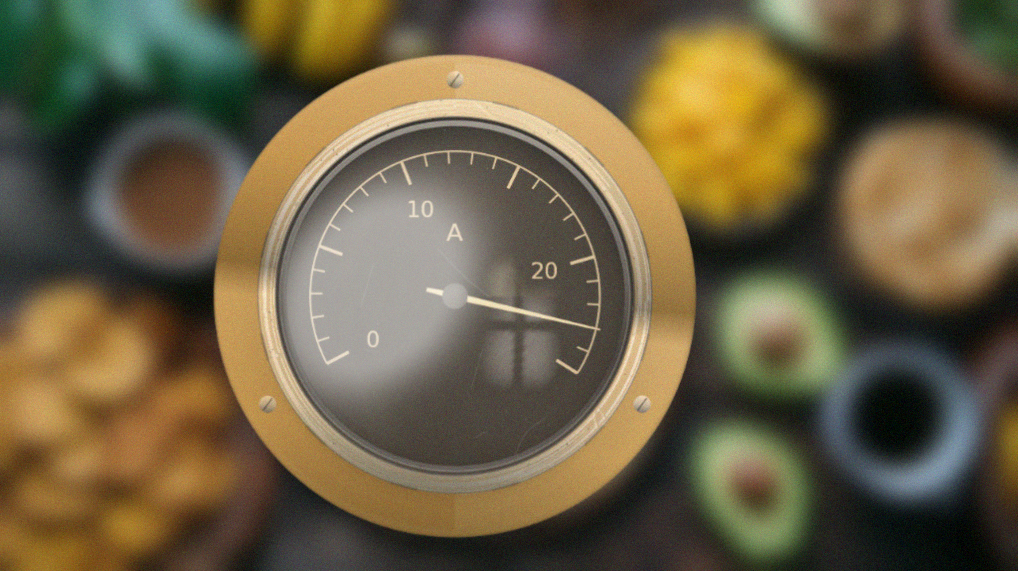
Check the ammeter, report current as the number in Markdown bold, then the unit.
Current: **23** A
